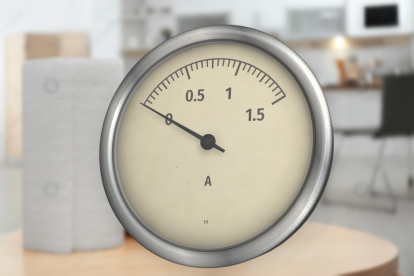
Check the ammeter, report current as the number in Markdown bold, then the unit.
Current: **0** A
